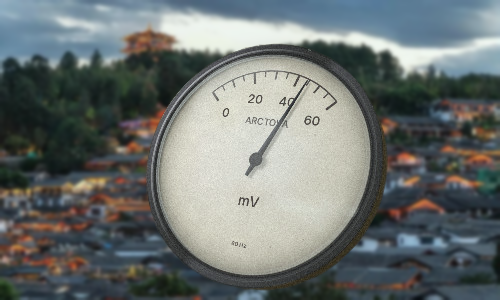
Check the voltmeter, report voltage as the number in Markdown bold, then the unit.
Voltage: **45** mV
